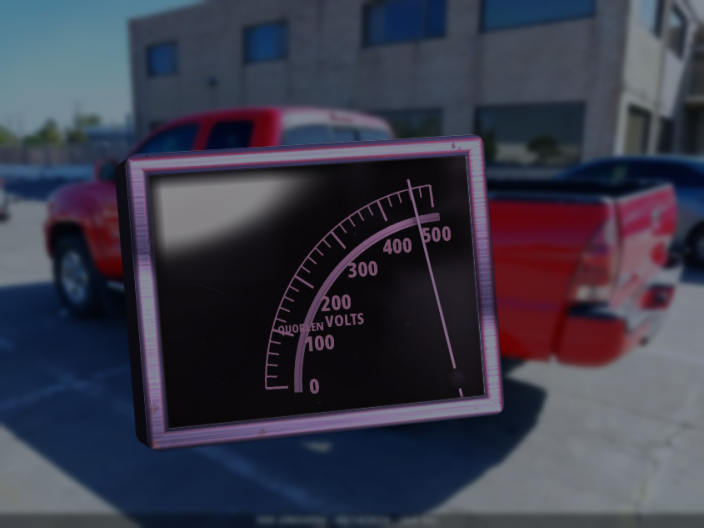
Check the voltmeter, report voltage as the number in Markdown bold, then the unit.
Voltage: **460** V
